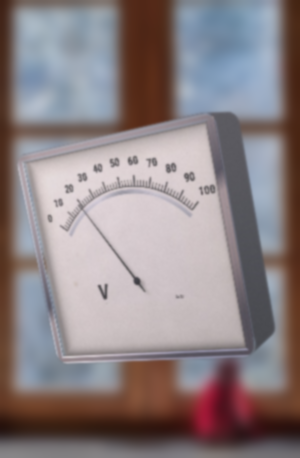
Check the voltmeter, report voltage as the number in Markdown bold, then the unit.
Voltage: **20** V
